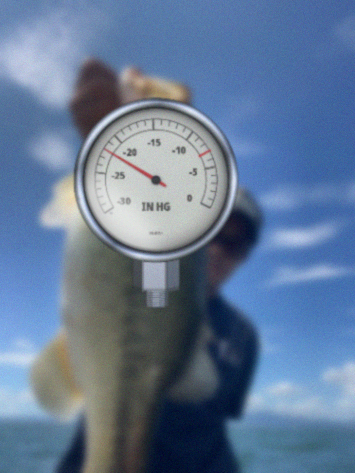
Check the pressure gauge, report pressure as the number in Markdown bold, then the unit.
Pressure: **-22** inHg
